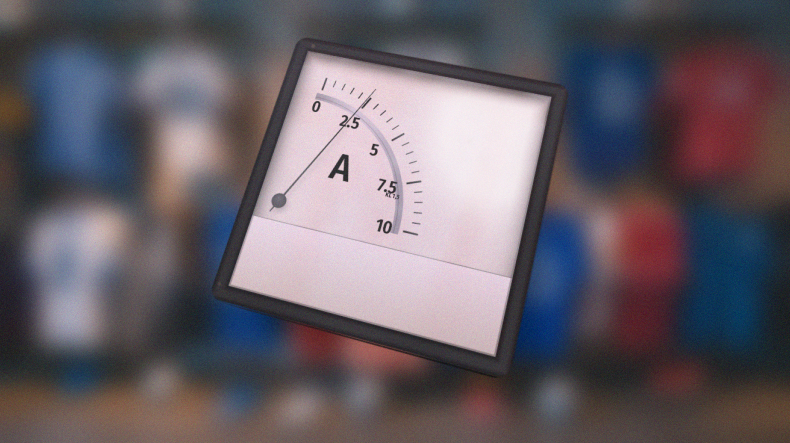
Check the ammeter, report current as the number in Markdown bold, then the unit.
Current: **2.5** A
